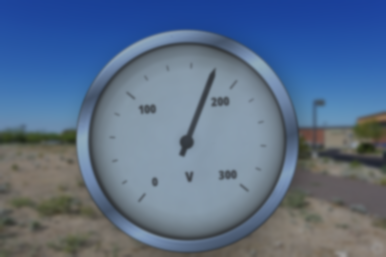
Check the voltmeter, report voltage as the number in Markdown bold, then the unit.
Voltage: **180** V
